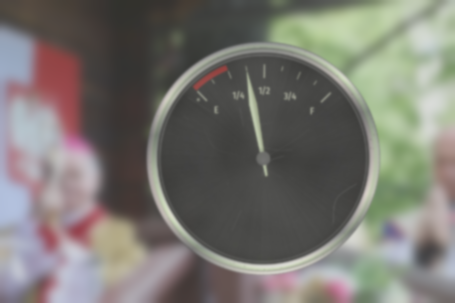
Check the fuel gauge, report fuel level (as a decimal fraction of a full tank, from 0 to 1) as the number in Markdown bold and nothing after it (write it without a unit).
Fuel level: **0.375**
